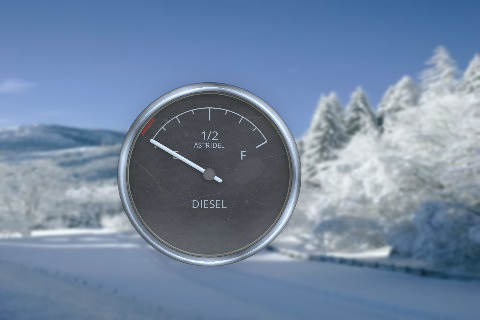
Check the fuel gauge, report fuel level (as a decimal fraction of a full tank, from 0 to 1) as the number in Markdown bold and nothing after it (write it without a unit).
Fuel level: **0**
